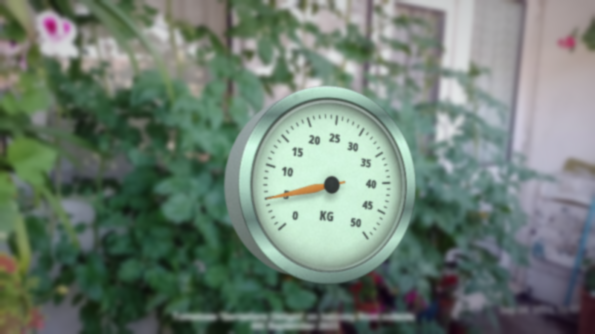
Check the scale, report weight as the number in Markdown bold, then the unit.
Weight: **5** kg
